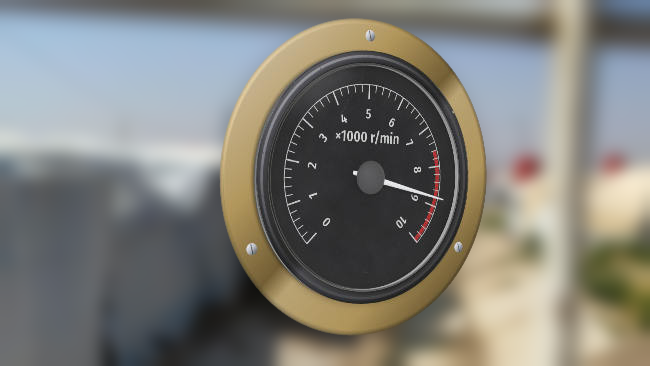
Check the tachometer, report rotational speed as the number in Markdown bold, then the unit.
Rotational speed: **8800** rpm
